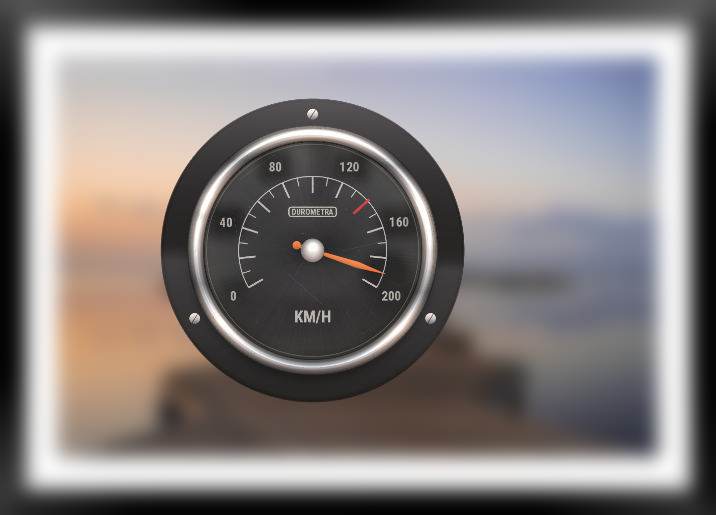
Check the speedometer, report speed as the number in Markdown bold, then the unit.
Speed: **190** km/h
